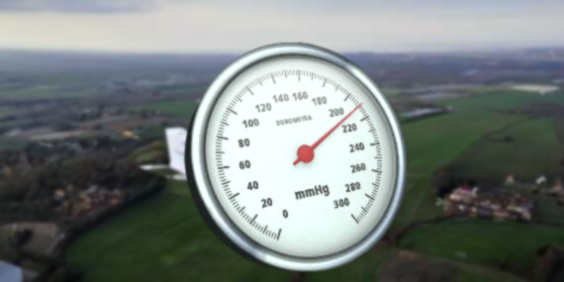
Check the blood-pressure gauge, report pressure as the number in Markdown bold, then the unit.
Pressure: **210** mmHg
